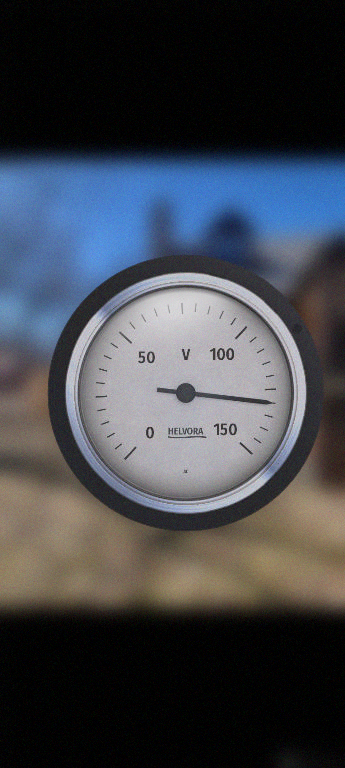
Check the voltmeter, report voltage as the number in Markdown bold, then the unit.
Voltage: **130** V
